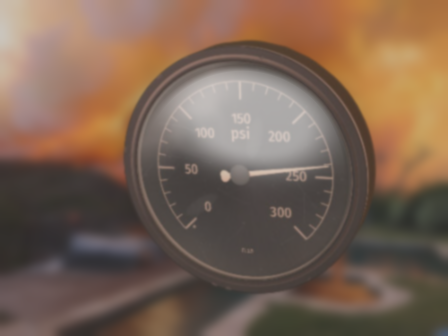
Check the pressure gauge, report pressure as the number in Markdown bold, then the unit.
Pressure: **240** psi
